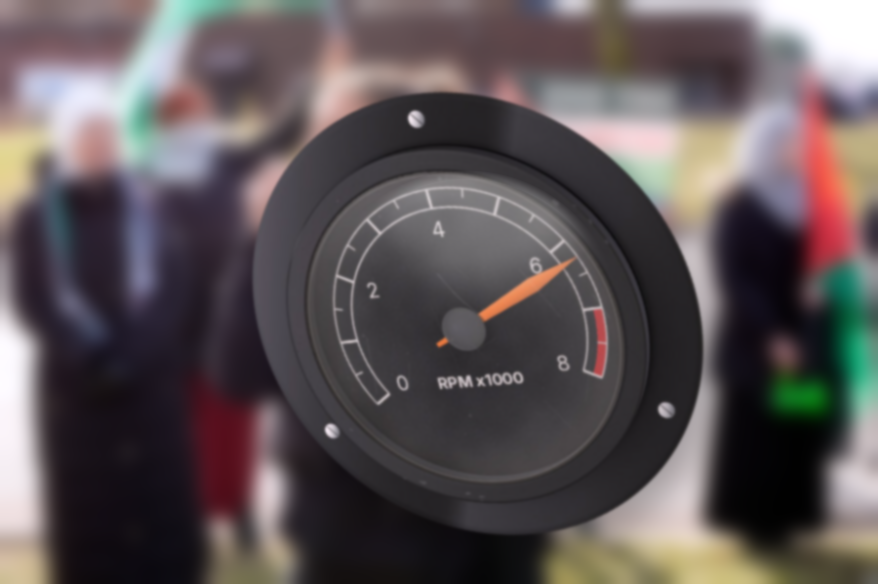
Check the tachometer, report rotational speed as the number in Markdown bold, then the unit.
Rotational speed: **6250** rpm
